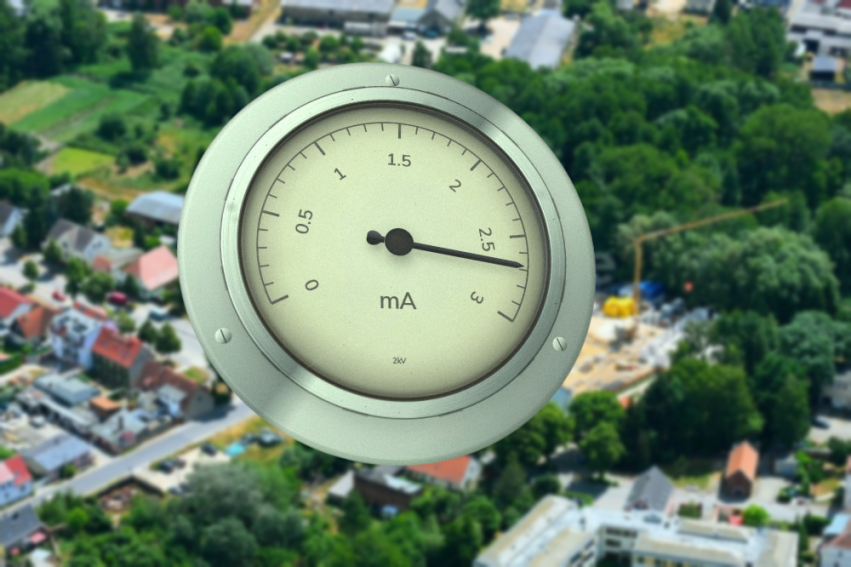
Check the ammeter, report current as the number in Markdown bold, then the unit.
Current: **2.7** mA
